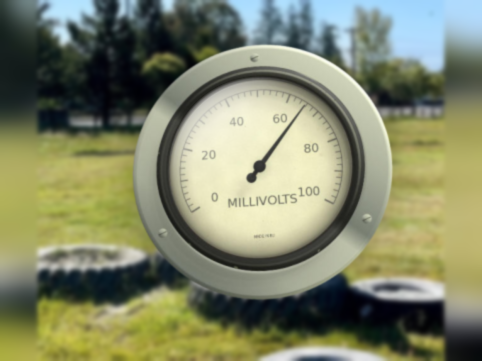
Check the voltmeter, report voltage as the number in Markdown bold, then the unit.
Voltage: **66** mV
